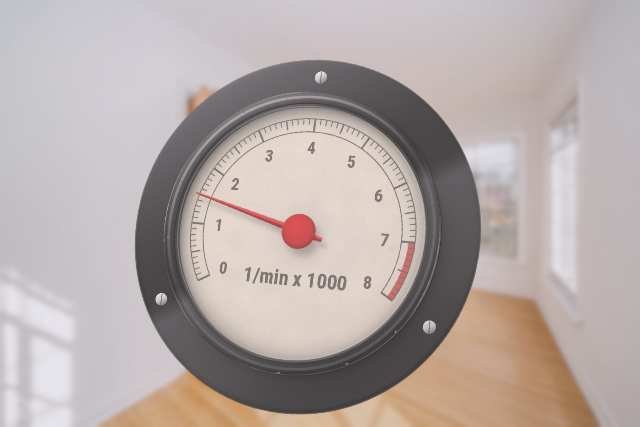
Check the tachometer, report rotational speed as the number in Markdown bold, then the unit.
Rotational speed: **1500** rpm
